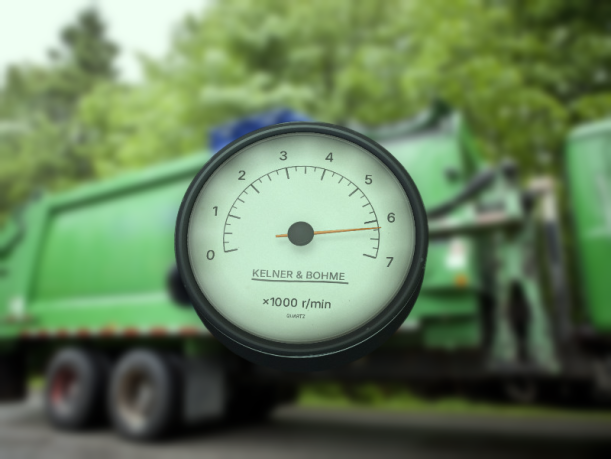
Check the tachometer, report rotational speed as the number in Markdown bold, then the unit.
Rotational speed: **6250** rpm
